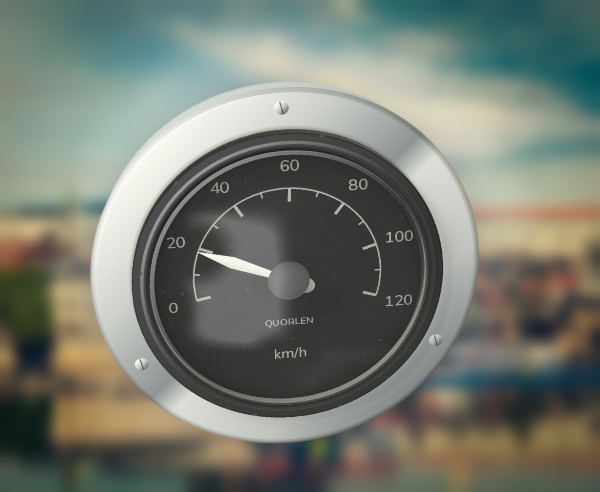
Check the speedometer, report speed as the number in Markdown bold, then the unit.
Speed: **20** km/h
